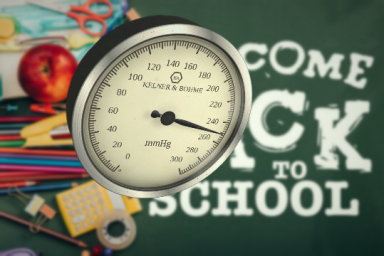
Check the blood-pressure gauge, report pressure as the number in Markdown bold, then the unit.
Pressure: **250** mmHg
